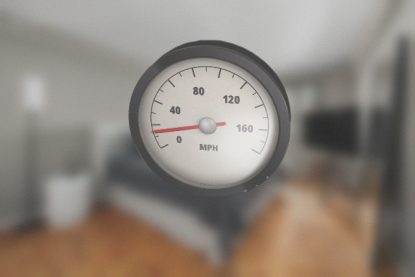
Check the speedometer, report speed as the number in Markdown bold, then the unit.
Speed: **15** mph
